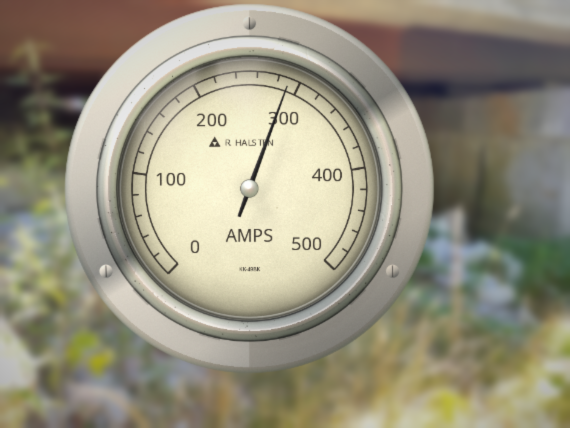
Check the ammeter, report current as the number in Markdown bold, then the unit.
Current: **290** A
